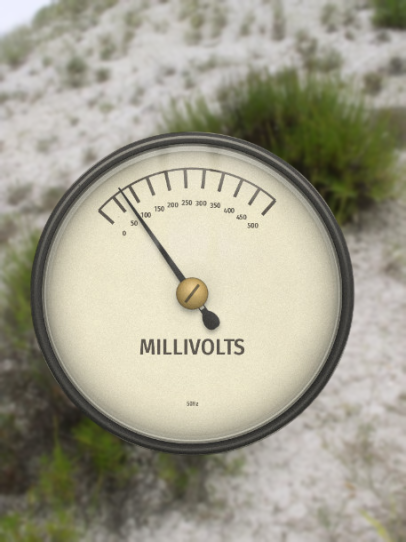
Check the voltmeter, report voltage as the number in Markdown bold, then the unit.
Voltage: **75** mV
